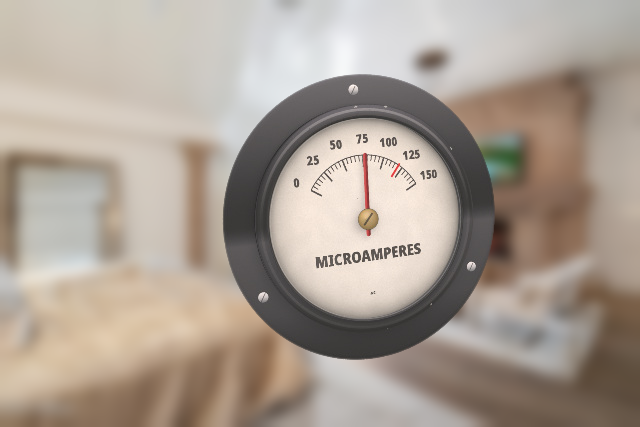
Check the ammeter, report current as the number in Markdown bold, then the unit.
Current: **75** µA
